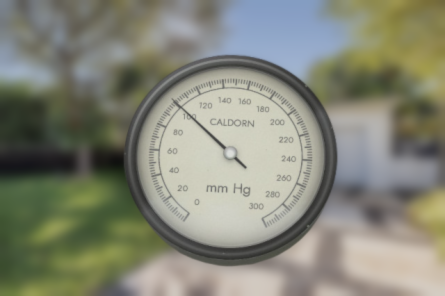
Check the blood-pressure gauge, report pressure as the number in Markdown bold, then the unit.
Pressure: **100** mmHg
